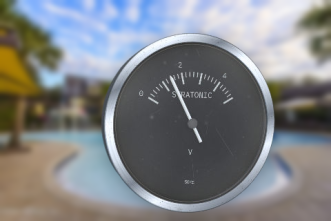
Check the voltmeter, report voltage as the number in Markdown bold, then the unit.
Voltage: **1.4** V
